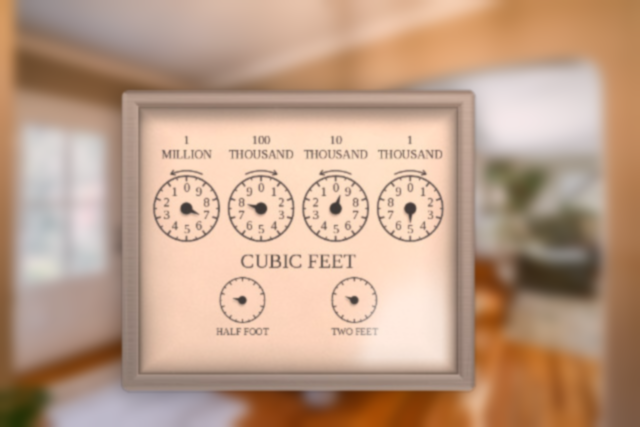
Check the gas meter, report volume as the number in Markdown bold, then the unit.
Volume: **679500** ft³
